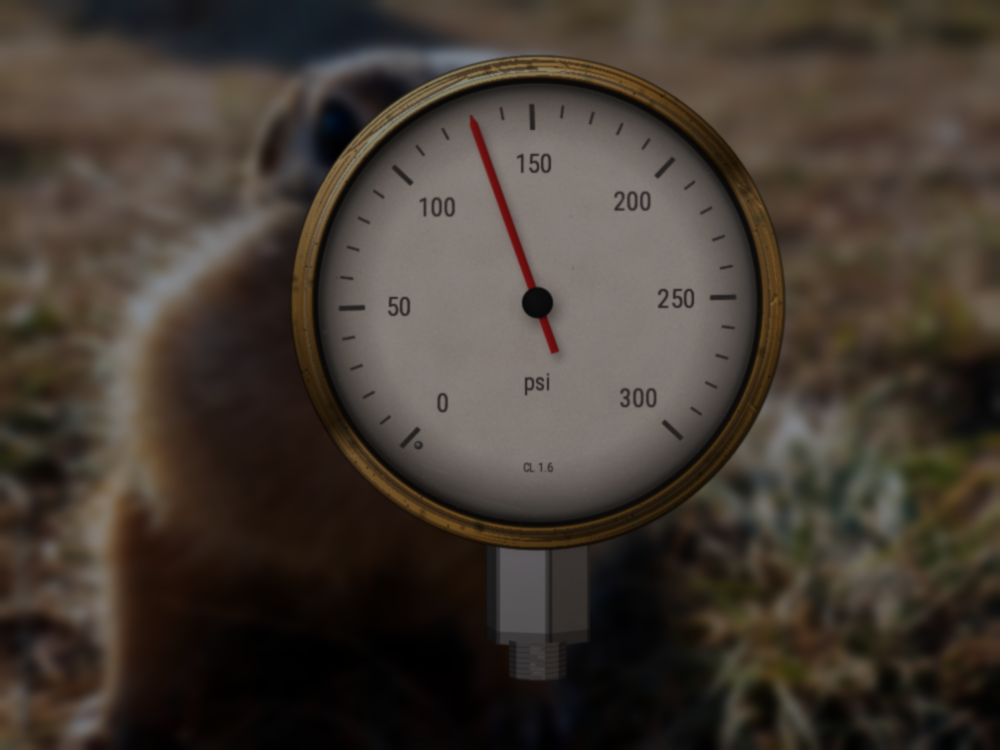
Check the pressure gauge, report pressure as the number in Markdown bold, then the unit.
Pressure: **130** psi
